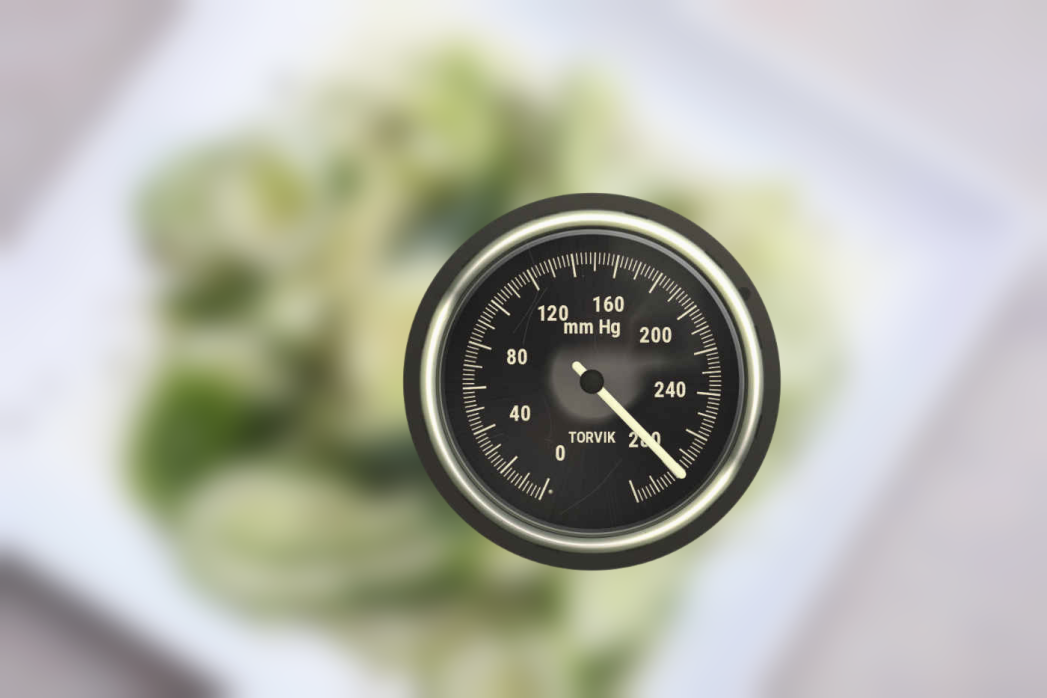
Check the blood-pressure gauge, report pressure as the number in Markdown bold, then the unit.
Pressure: **278** mmHg
